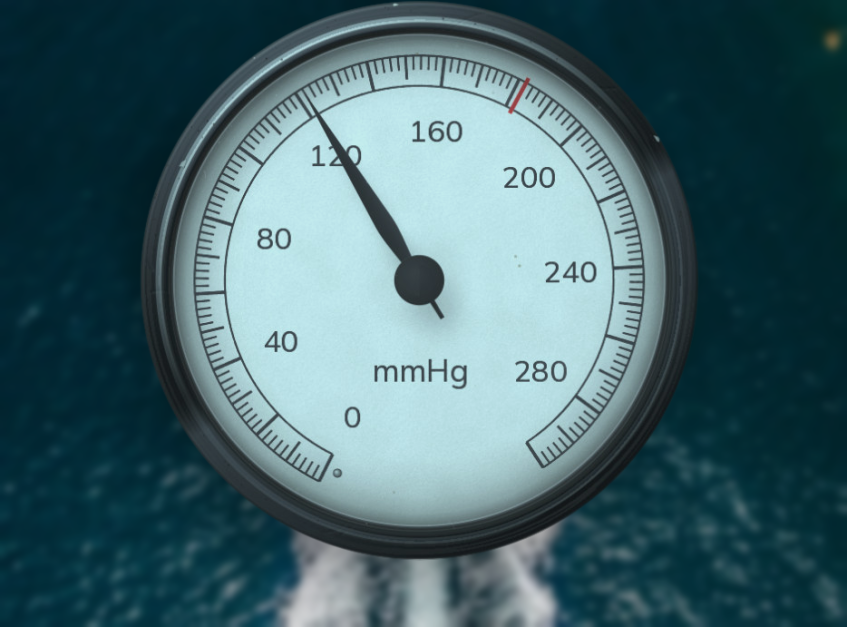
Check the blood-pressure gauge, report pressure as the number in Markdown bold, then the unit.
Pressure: **122** mmHg
